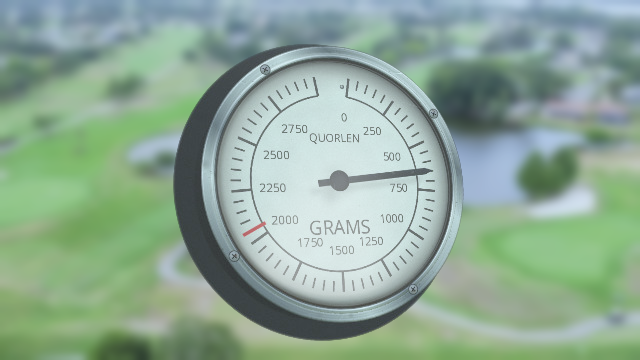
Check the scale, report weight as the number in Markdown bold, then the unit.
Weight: **650** g
